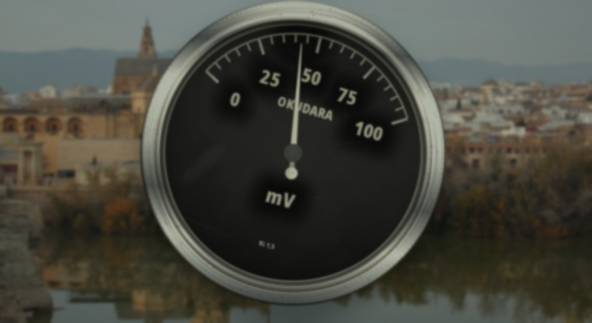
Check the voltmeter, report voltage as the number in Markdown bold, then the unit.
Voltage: **42.5** mV
